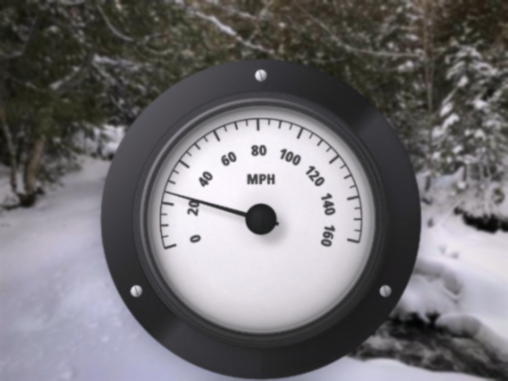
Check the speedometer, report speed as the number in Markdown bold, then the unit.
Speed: **25** mph
